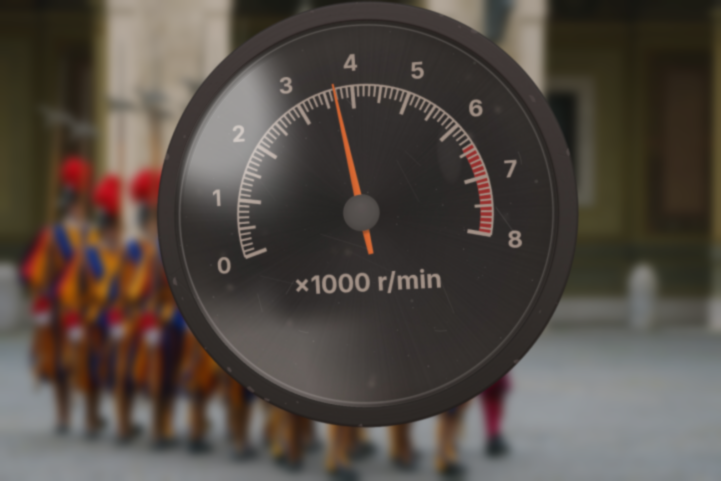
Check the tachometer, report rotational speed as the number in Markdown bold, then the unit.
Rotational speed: **3700** rpm
